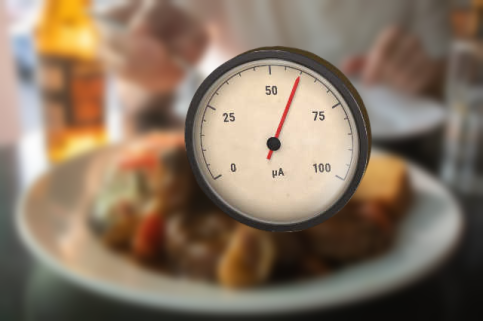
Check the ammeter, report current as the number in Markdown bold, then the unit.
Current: **60** µA
